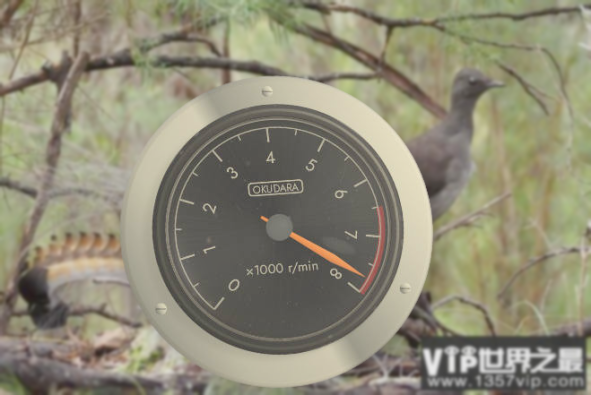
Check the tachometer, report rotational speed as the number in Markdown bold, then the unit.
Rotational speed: **7750** rpm
